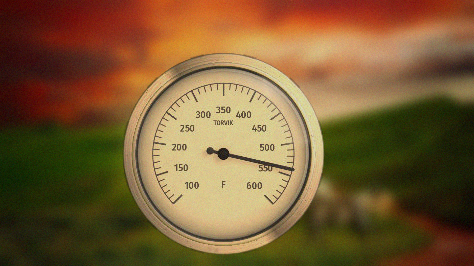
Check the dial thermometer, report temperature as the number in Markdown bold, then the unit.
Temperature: **540** °F
